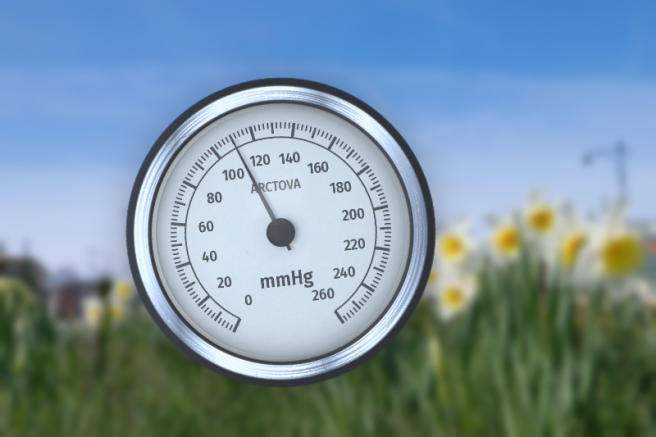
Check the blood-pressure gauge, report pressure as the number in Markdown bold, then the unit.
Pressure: **110** mmHg
